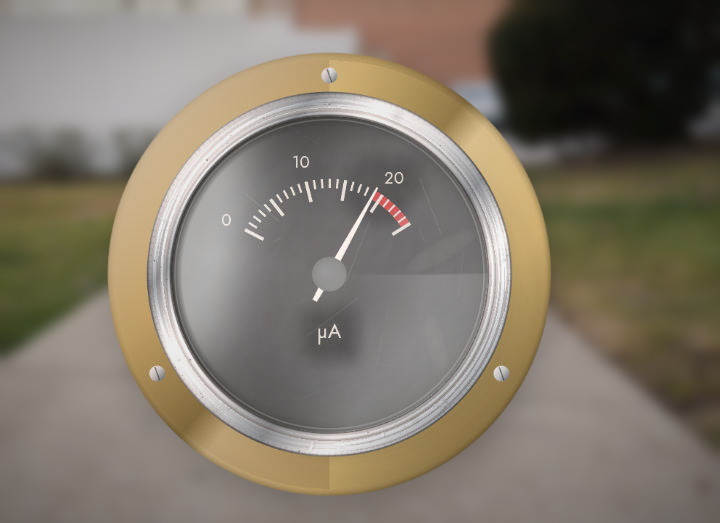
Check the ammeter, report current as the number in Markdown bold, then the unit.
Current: **19** µA
